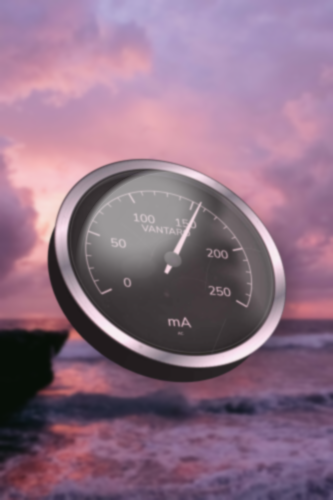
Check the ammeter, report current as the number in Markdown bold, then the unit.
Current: **155** mA
